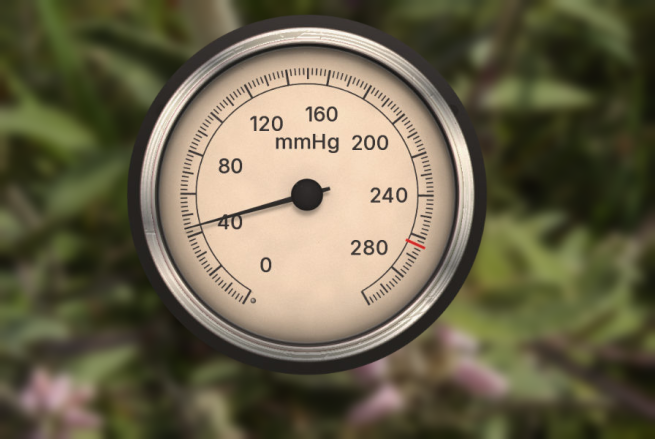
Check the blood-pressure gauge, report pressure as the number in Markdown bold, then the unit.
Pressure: **44** mmHg
